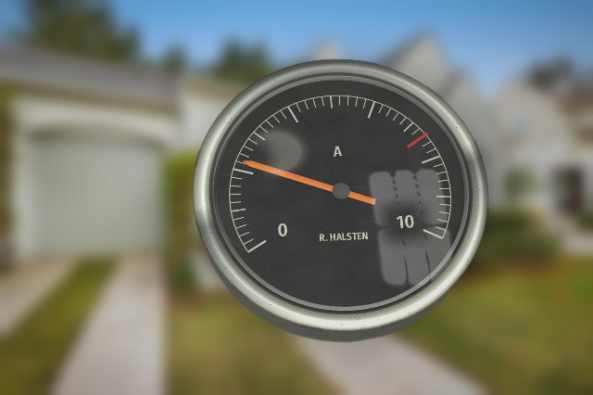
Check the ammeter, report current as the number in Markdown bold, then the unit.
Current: **2.2** A
